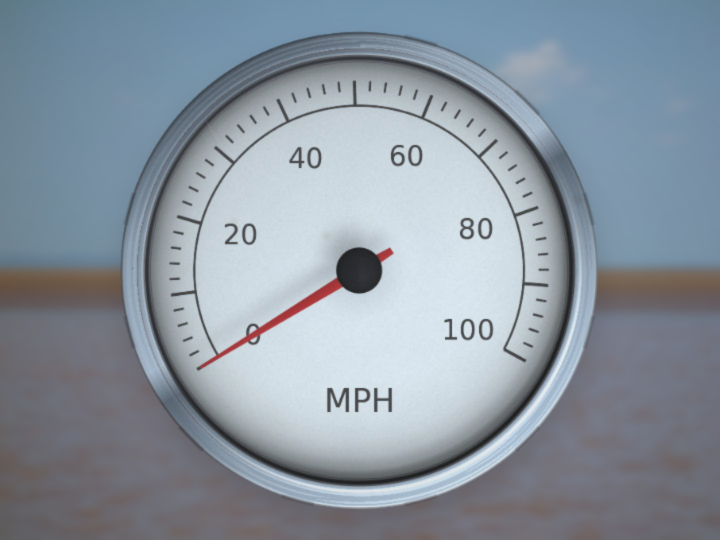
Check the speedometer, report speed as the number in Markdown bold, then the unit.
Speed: **0** mph
